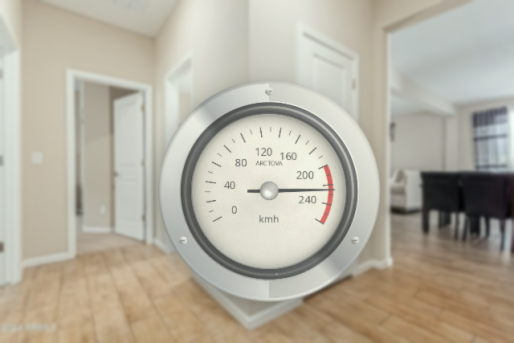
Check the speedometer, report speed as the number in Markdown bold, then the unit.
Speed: **225** km/h
